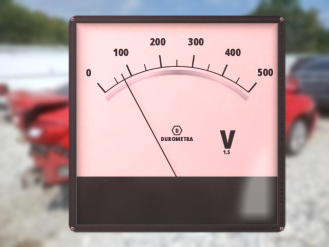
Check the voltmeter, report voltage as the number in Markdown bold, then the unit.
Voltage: **75** V
